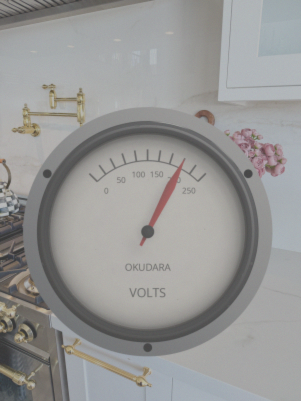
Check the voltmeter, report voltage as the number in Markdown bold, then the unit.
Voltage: **200** V
